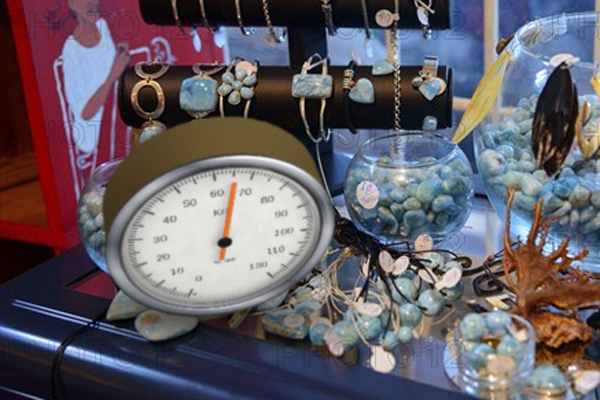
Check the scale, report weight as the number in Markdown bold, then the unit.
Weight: **65** kg
